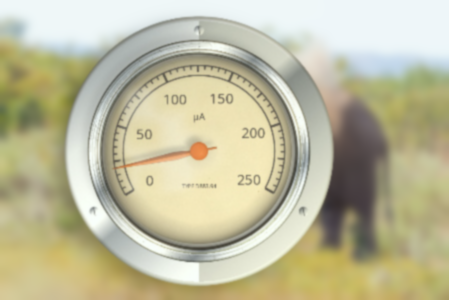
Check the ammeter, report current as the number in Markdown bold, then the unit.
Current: **20** µA
